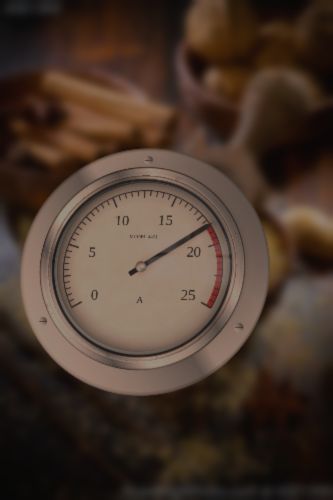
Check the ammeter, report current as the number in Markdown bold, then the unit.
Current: **18.5** A
